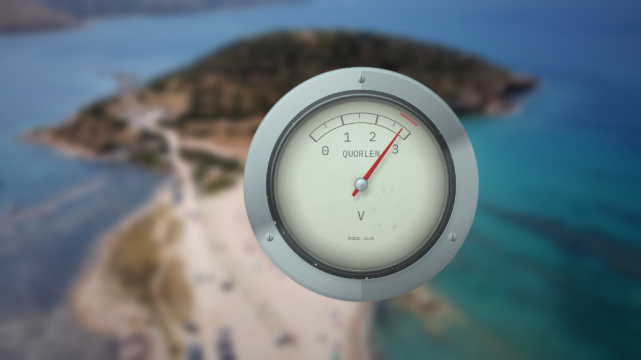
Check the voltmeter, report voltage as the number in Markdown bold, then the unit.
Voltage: **2.75** V
